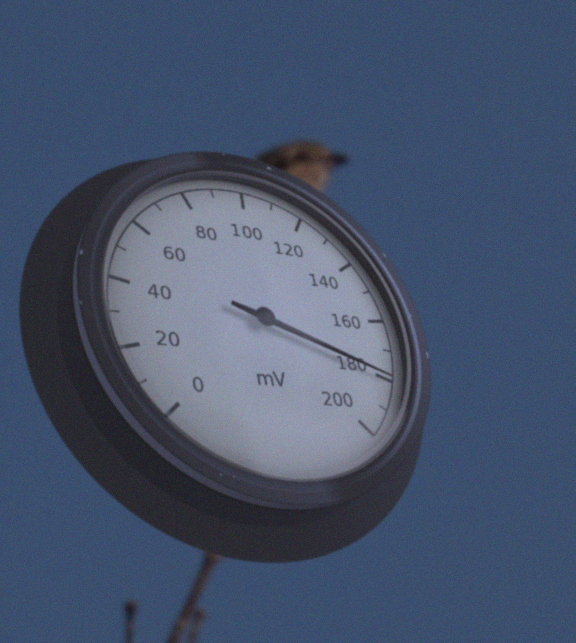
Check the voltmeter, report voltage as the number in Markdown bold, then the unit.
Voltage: **180** mV
